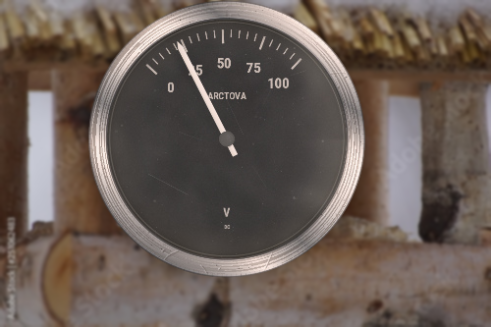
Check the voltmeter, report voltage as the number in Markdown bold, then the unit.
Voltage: **22.5** V
